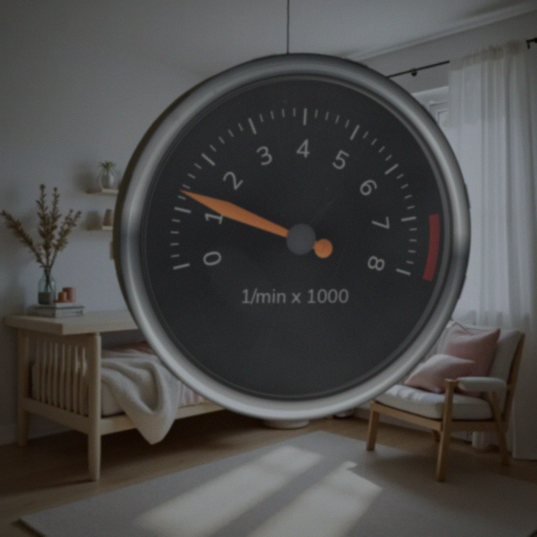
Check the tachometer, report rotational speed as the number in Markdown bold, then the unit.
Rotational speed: **1300** rpm
